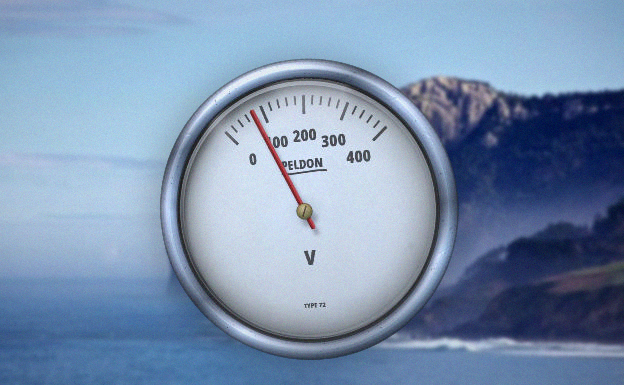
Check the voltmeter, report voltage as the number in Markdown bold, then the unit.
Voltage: **80** V
